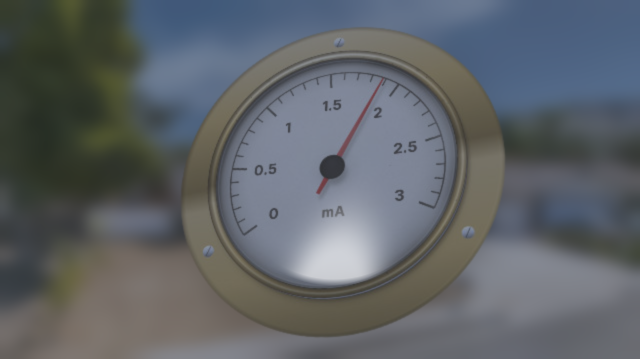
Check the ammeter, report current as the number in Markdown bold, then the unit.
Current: **1.9** mA
